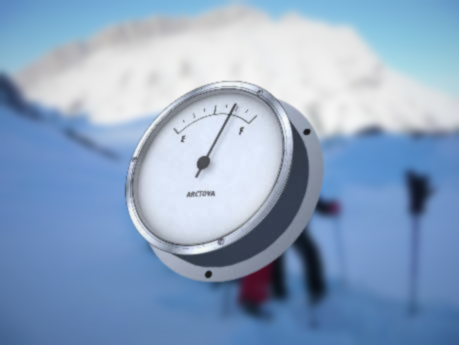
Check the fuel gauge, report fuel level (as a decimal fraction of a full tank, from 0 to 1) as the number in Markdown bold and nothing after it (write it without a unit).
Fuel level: **0.75**
